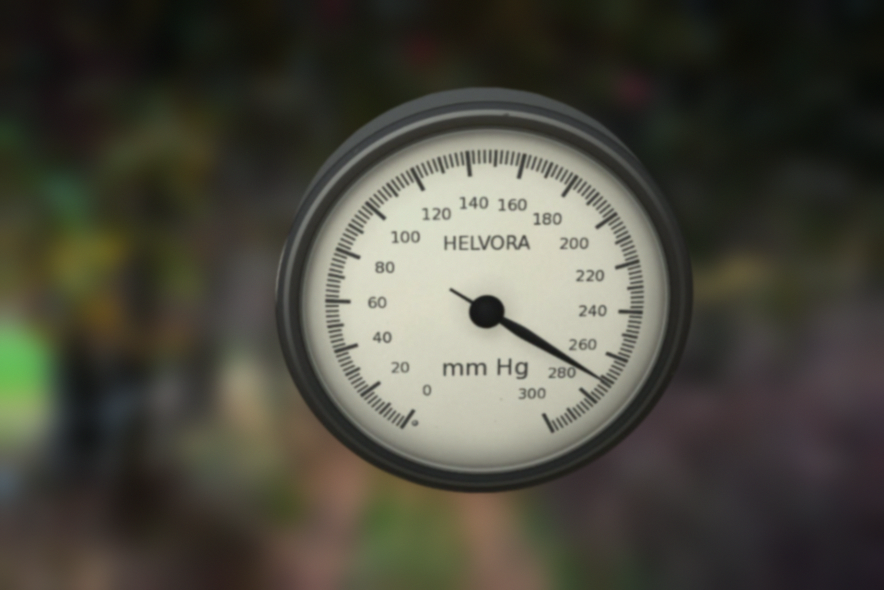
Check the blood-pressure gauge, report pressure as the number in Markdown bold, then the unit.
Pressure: **270** mmHg
